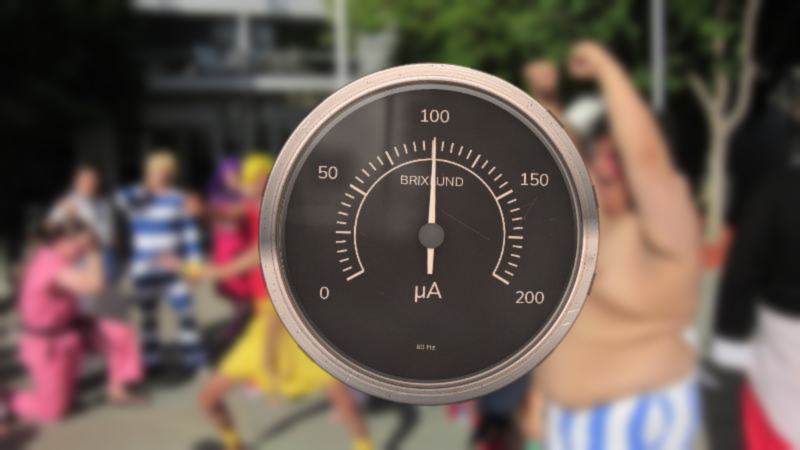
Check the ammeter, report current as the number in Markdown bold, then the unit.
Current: **100** µA
